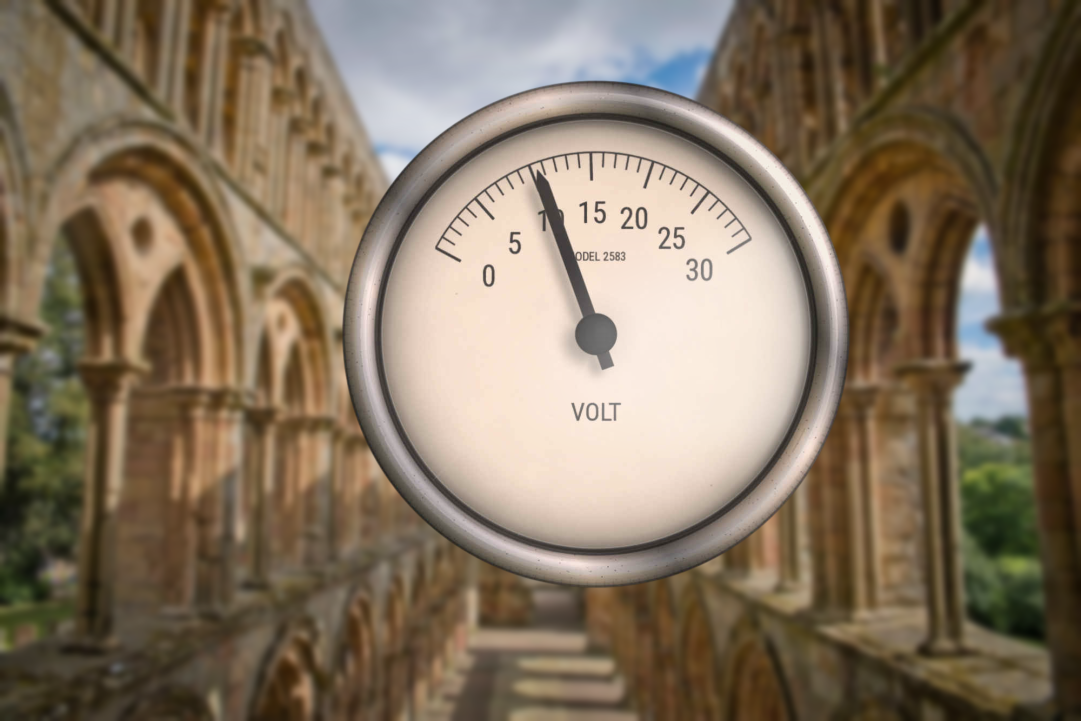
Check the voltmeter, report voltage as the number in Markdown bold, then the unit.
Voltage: **10.5** V
